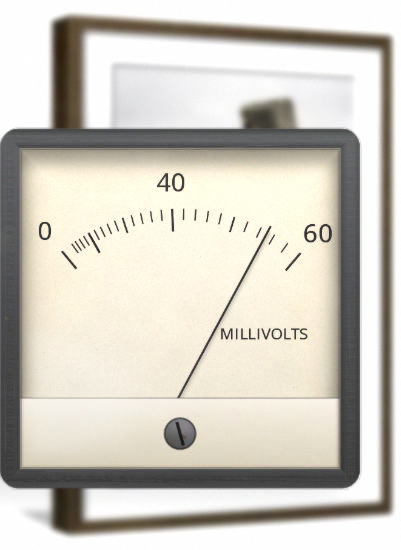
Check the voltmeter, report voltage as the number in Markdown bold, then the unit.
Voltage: **55** mV
